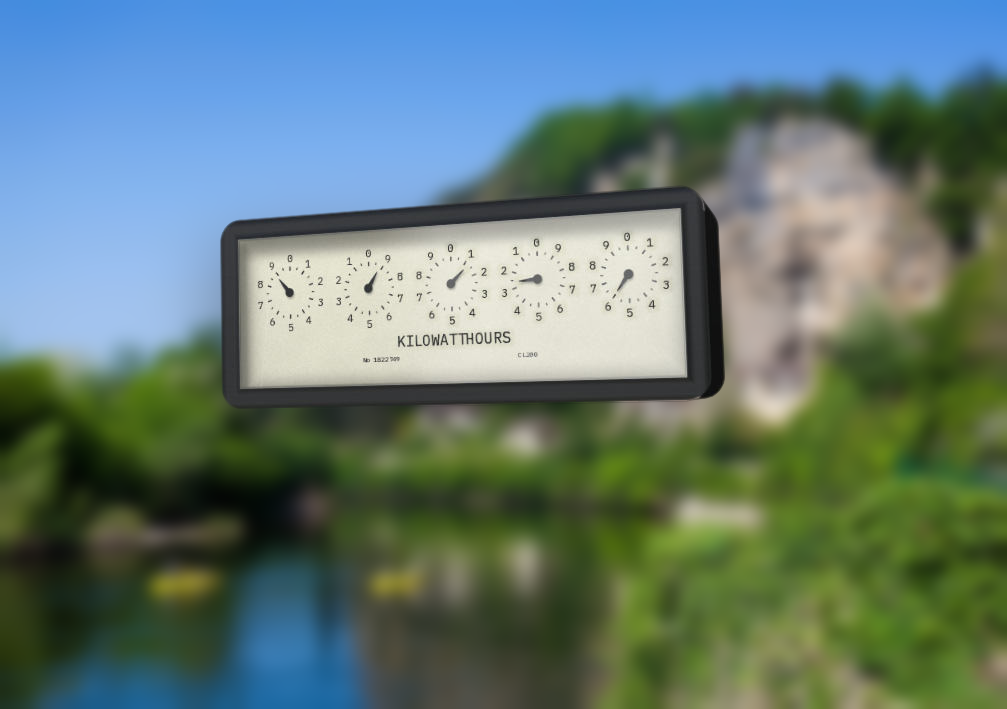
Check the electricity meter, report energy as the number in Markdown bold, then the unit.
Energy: **89126** kWh
